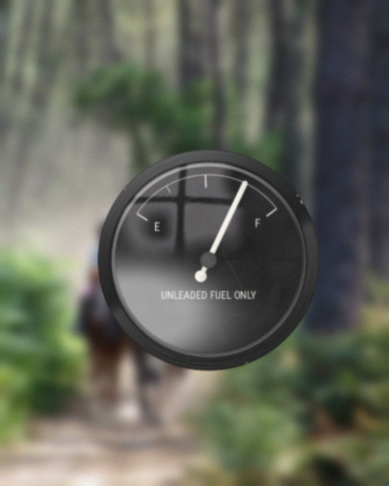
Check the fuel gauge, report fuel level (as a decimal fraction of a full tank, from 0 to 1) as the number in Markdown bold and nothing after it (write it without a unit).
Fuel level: **0.75**
